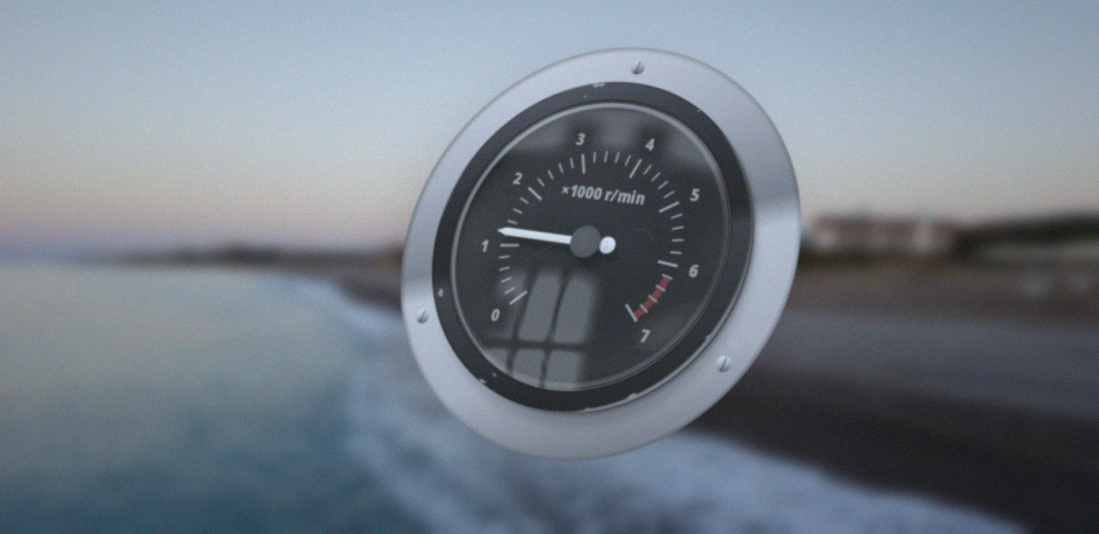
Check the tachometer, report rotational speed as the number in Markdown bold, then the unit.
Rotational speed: **1200** rpm
